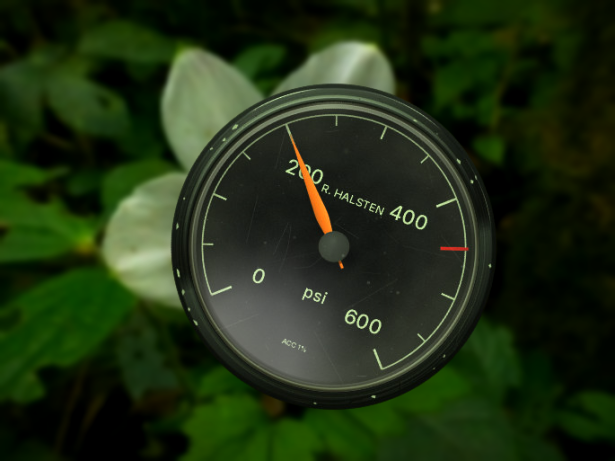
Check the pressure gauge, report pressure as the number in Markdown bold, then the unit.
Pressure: **200** psi
